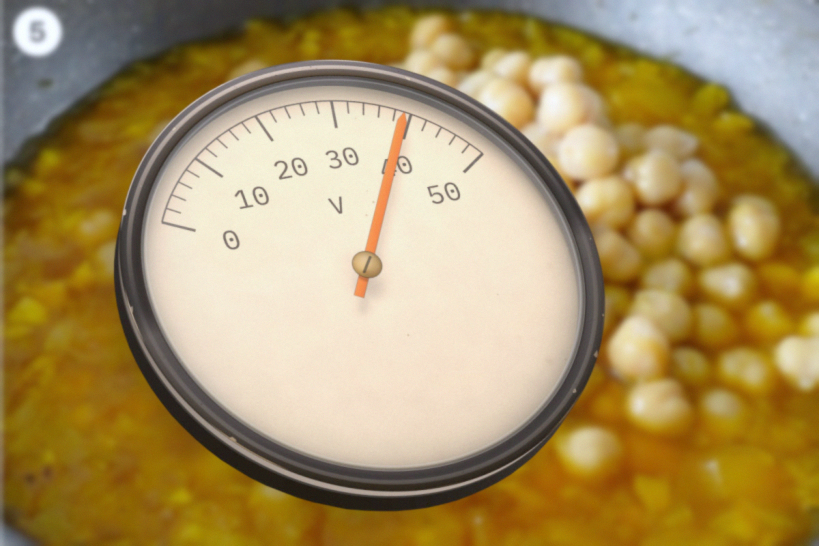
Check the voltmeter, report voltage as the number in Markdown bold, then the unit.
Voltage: **39** V
